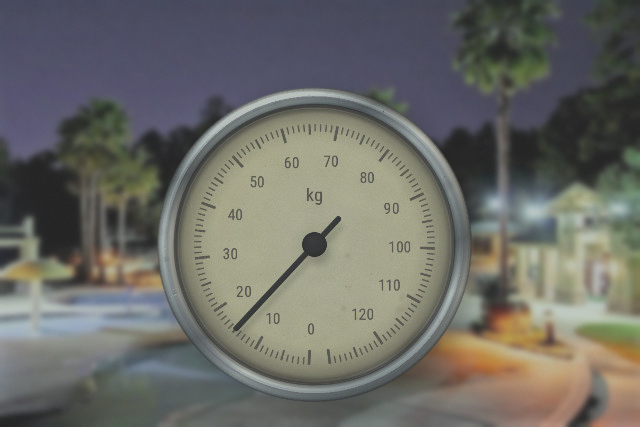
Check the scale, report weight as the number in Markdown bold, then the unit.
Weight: **15** kg
